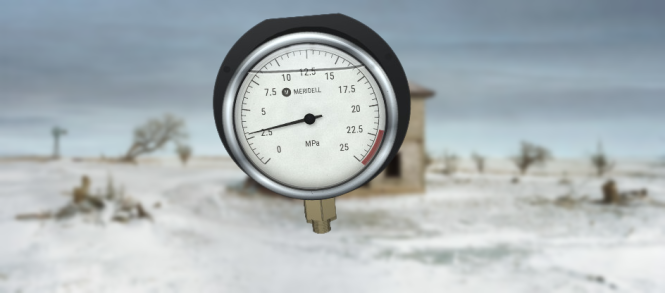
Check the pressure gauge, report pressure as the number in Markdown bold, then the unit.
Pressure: **3** MPa
